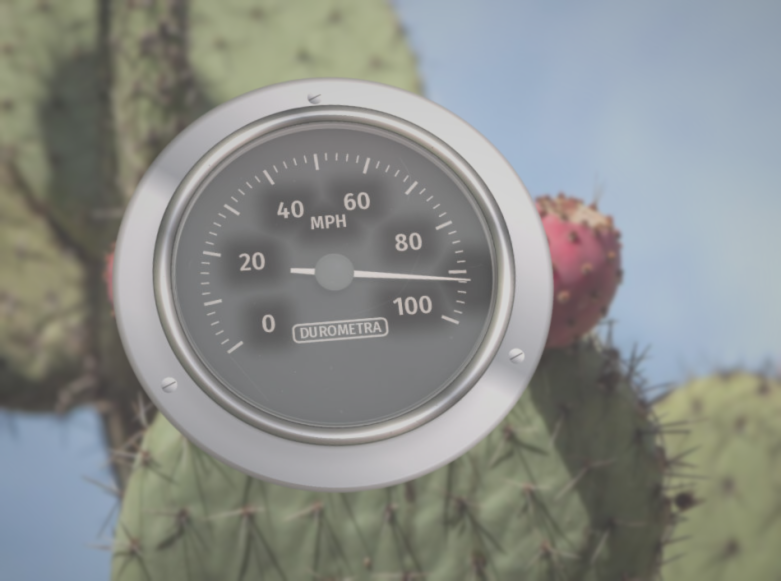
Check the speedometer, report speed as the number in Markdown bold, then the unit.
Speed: **92** mph
